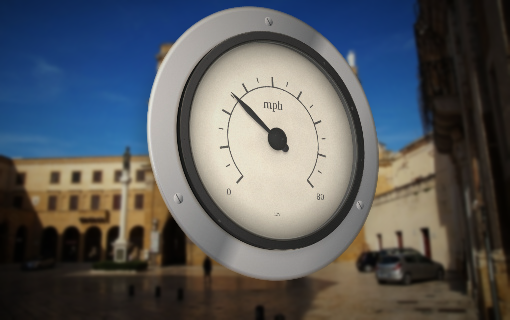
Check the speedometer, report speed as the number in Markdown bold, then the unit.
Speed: **25** mph
